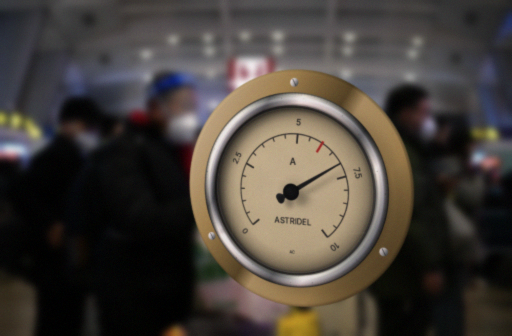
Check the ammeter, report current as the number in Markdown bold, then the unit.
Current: **7** A
